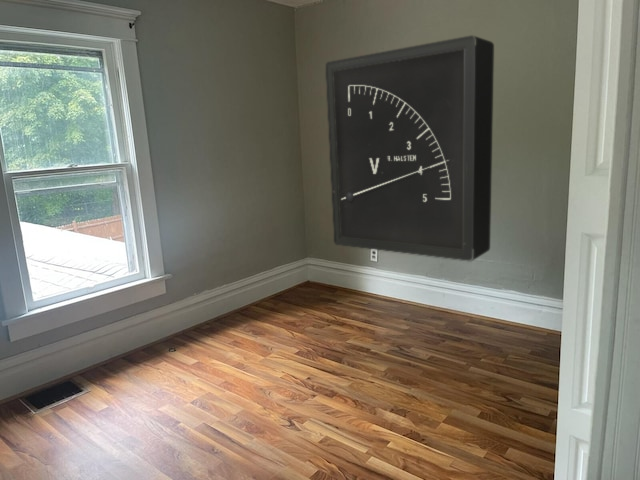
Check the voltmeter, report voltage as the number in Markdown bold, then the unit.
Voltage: **4** V
